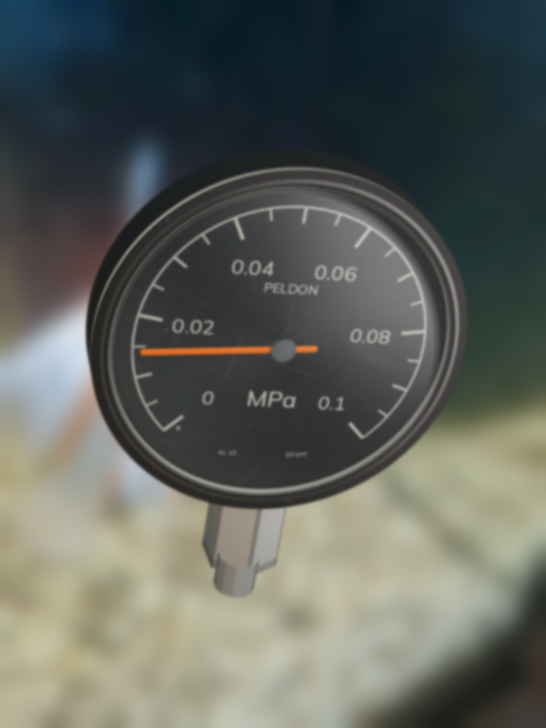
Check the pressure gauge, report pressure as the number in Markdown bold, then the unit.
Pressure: **0.015** MPa
